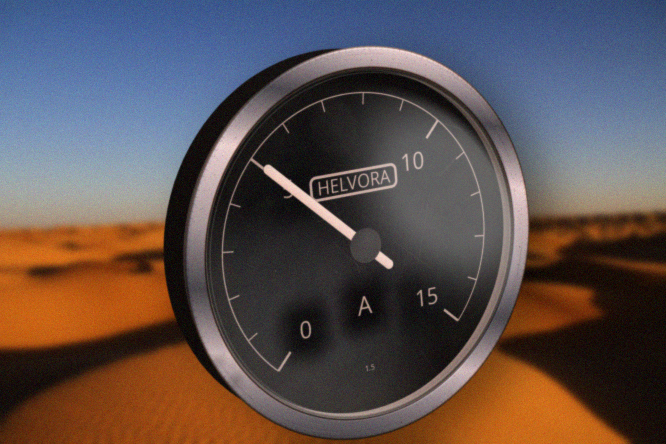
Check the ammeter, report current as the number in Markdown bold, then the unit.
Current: **5** A
